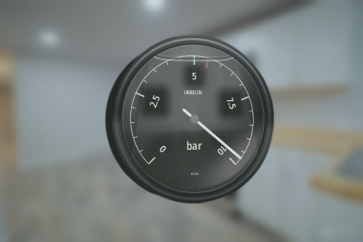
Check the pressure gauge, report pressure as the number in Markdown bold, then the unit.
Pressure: **9.75** bar
